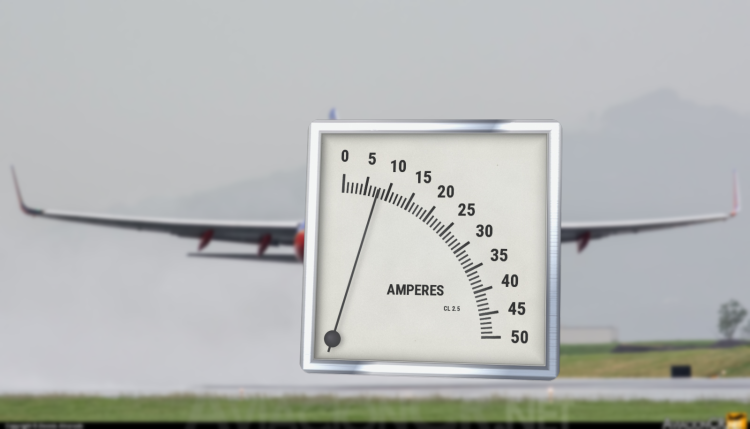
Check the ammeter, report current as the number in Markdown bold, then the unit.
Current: **8** A
